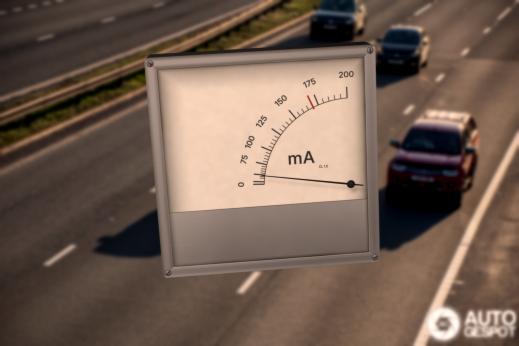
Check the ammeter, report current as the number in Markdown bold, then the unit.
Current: **50** mA
